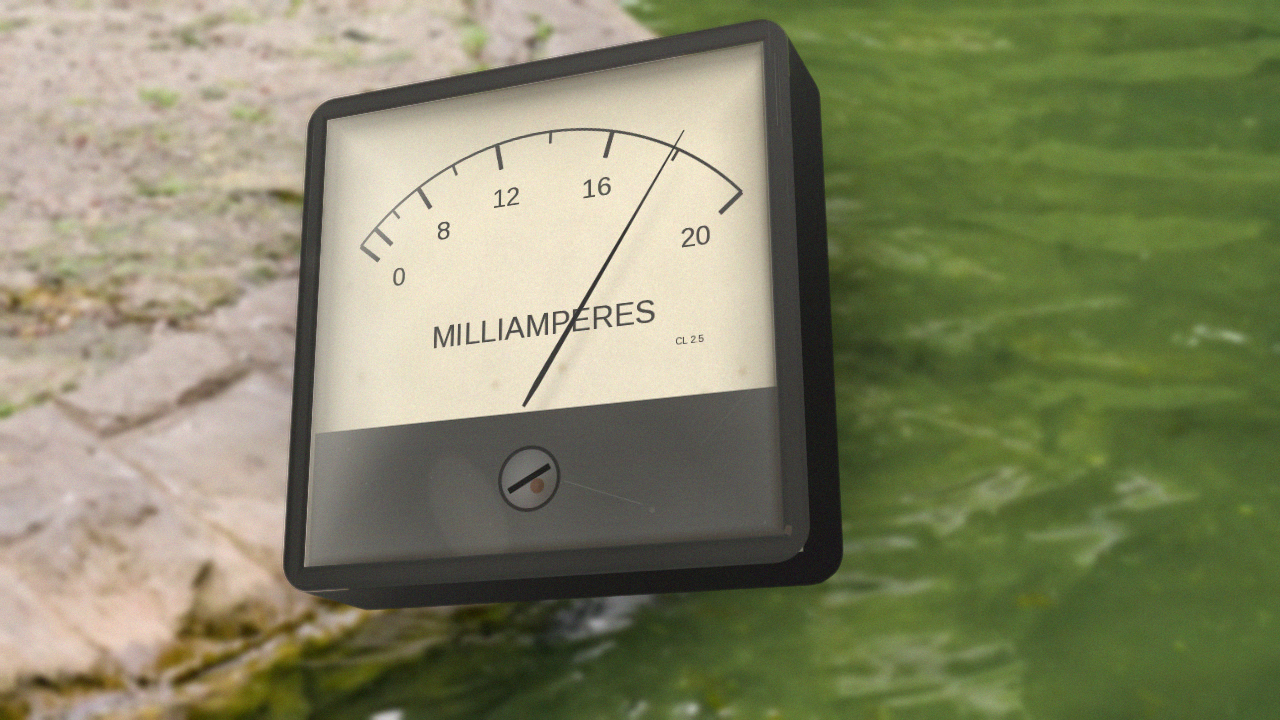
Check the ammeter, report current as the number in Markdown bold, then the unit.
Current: **18** mA
